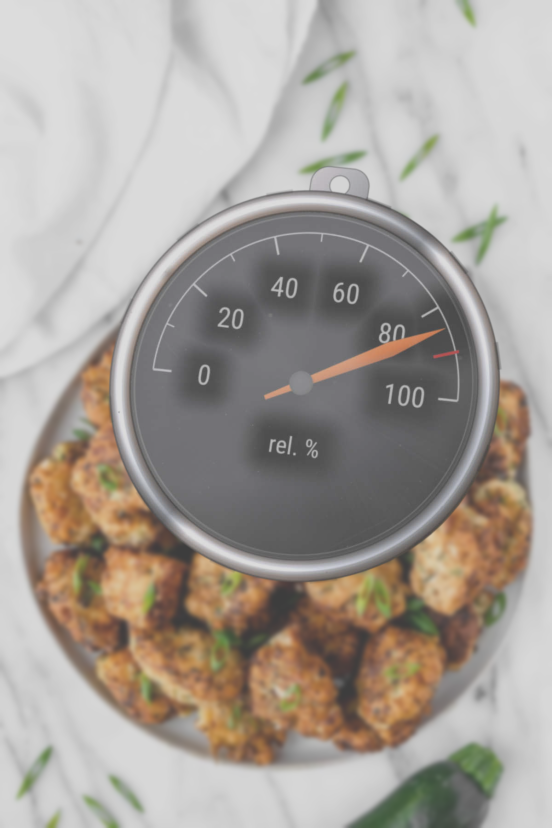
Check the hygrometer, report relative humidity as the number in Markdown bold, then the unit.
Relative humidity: **85** %
